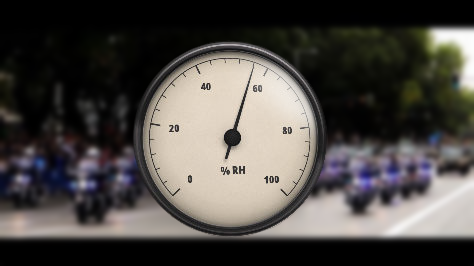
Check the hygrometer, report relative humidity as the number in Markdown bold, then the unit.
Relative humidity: **56** %
